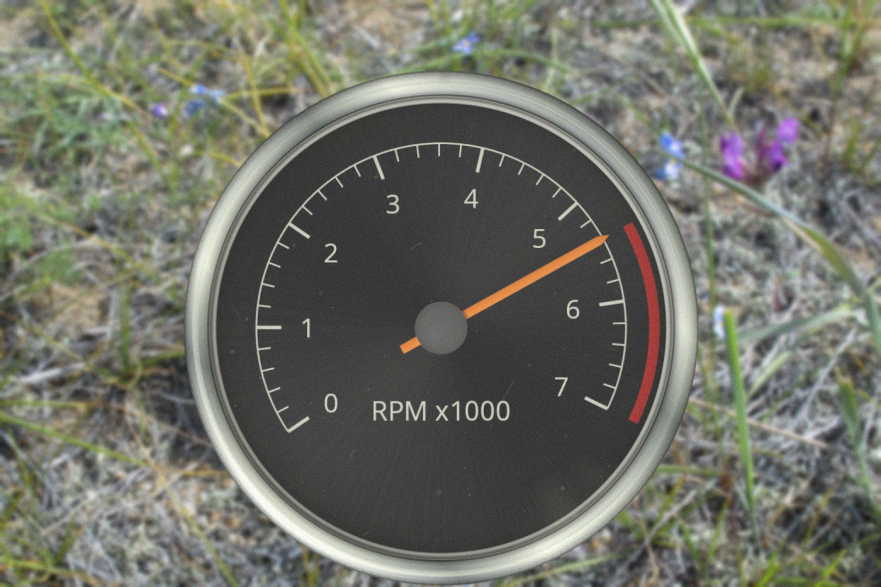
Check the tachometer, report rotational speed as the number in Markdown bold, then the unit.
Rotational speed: **5400** rpm
